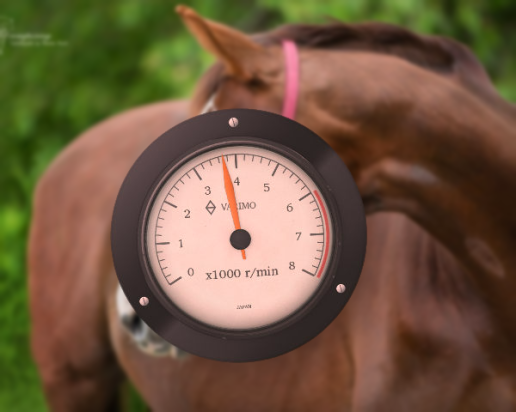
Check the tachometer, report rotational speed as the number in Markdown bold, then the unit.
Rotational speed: **3700** rpm
